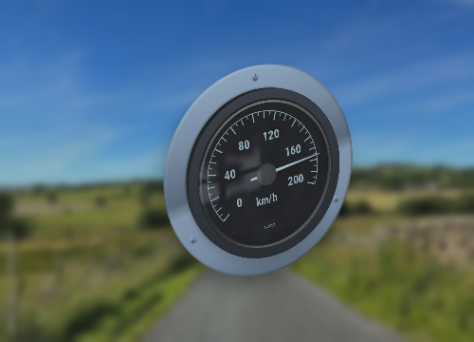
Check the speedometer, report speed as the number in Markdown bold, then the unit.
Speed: **175** km/h
